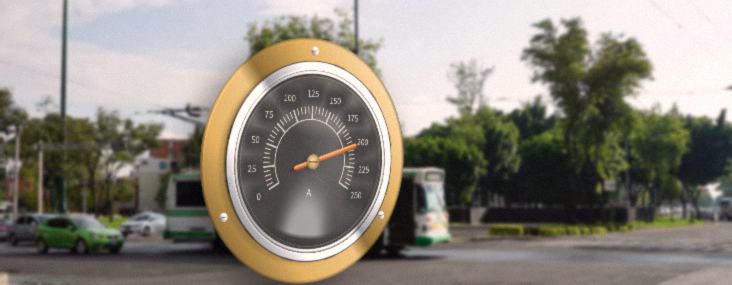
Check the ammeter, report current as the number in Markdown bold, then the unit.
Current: **200** A
